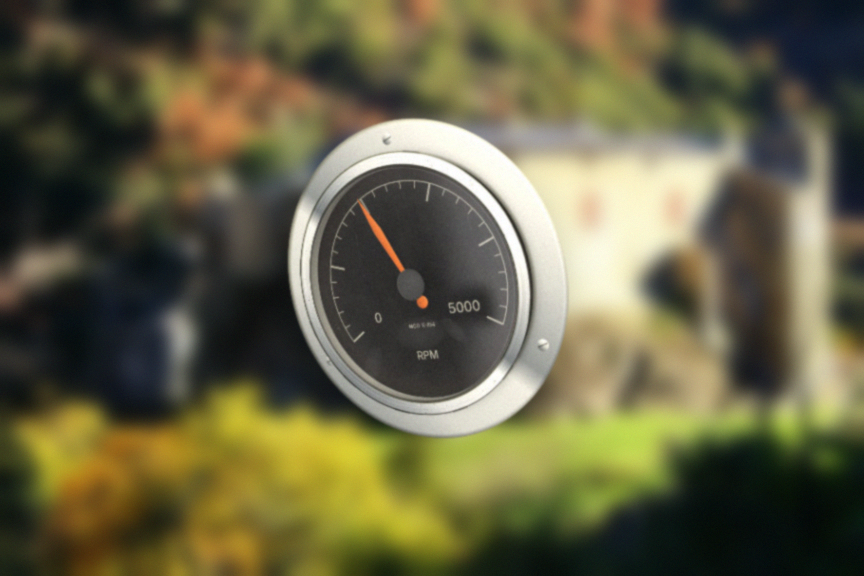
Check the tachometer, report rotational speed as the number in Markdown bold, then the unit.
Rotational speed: **2000** rpm
